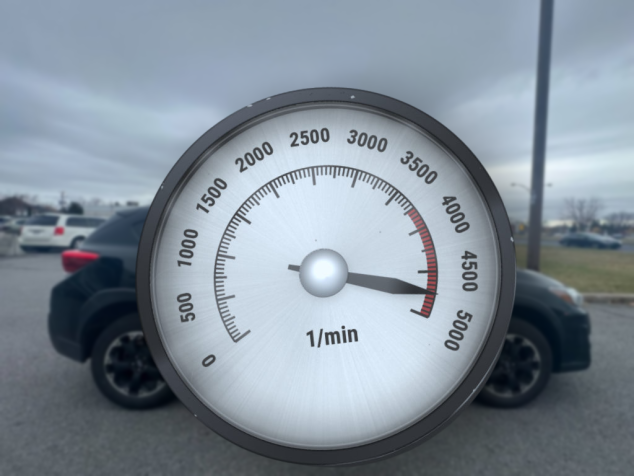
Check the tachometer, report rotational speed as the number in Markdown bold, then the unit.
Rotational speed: **4750** rpm
